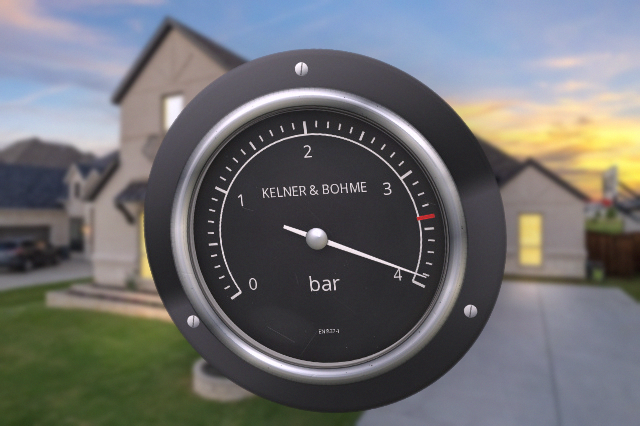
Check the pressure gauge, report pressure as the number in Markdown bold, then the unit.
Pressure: **3.9** bar
